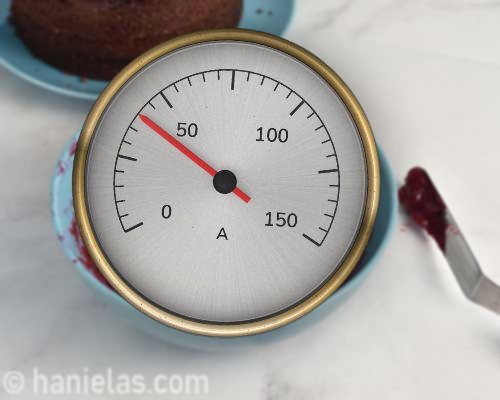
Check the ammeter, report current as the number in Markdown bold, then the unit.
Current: **40** A
